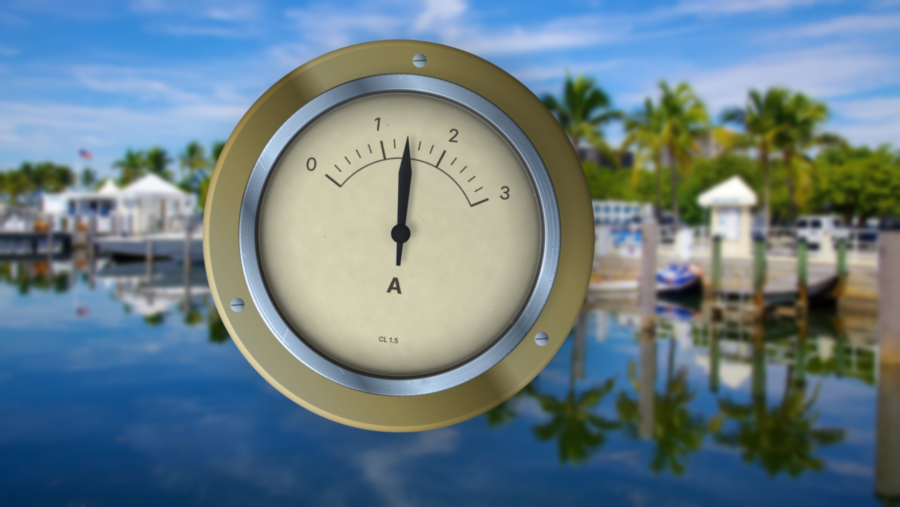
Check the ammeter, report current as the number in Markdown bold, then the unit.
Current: **1.4** A
